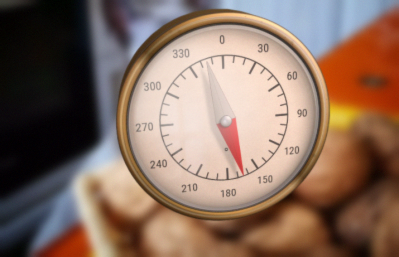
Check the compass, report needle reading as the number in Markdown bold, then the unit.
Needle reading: **165** °
